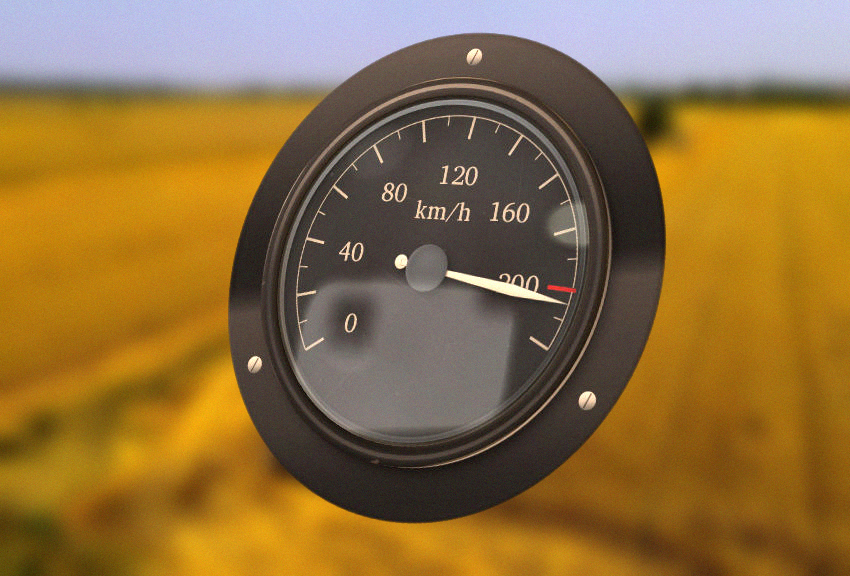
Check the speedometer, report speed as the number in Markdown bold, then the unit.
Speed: **205** km/h
